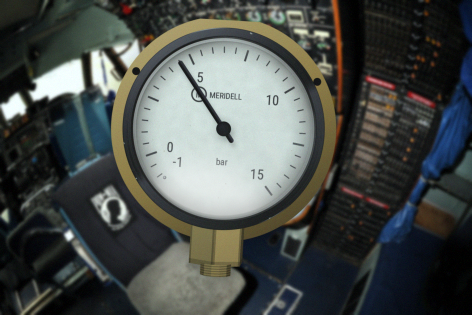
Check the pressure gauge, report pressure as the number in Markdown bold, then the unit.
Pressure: **4.5** bar
